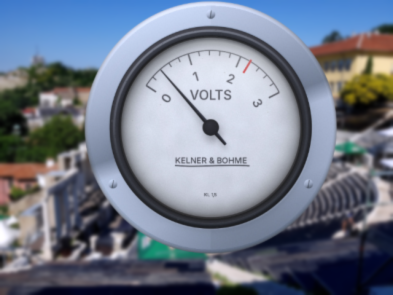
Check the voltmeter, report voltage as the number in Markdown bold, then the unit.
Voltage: **0.4** V
